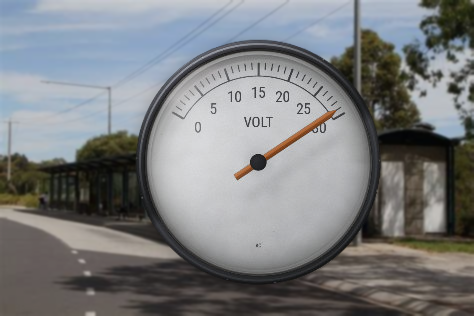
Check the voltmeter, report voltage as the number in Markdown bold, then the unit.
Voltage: **29** V
